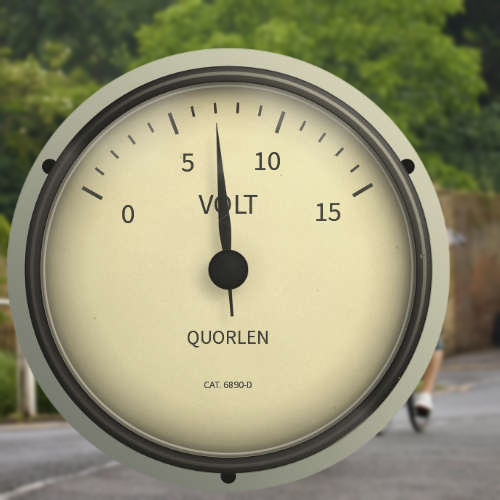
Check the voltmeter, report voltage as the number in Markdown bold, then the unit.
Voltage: **7** V
